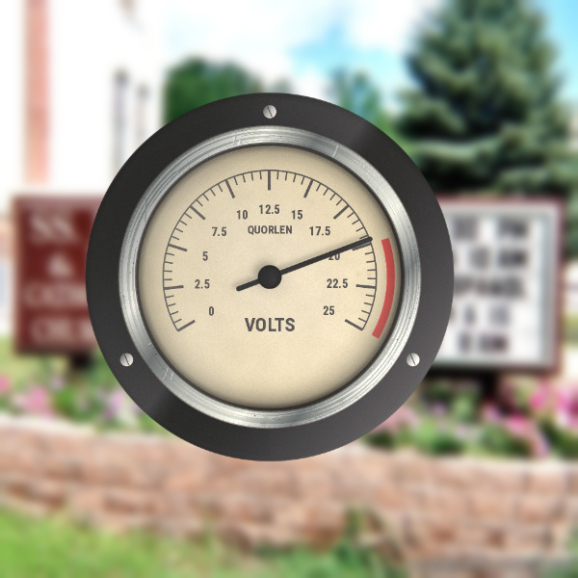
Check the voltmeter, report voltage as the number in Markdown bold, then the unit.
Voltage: **19.75** V
